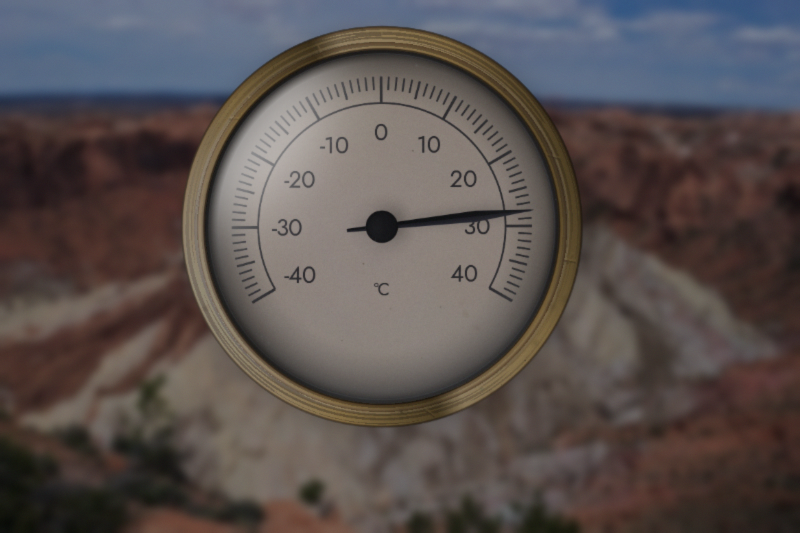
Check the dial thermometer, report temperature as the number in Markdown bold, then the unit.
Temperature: **28** °C
